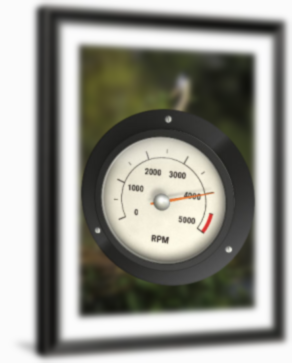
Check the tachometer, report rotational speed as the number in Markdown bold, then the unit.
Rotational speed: **4000** rpm
